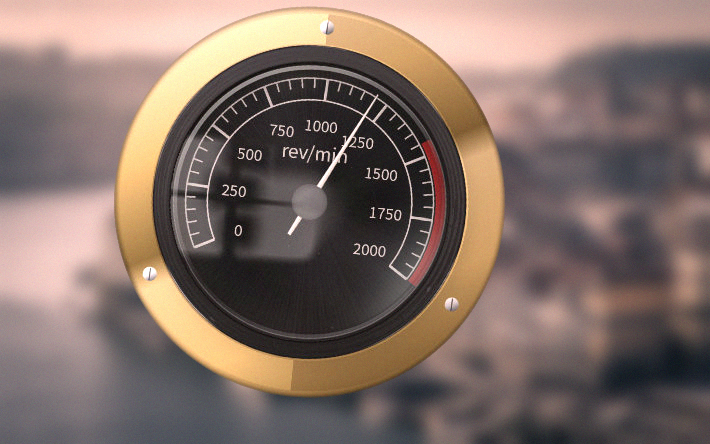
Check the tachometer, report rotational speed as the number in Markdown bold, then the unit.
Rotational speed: **1200** rpm
